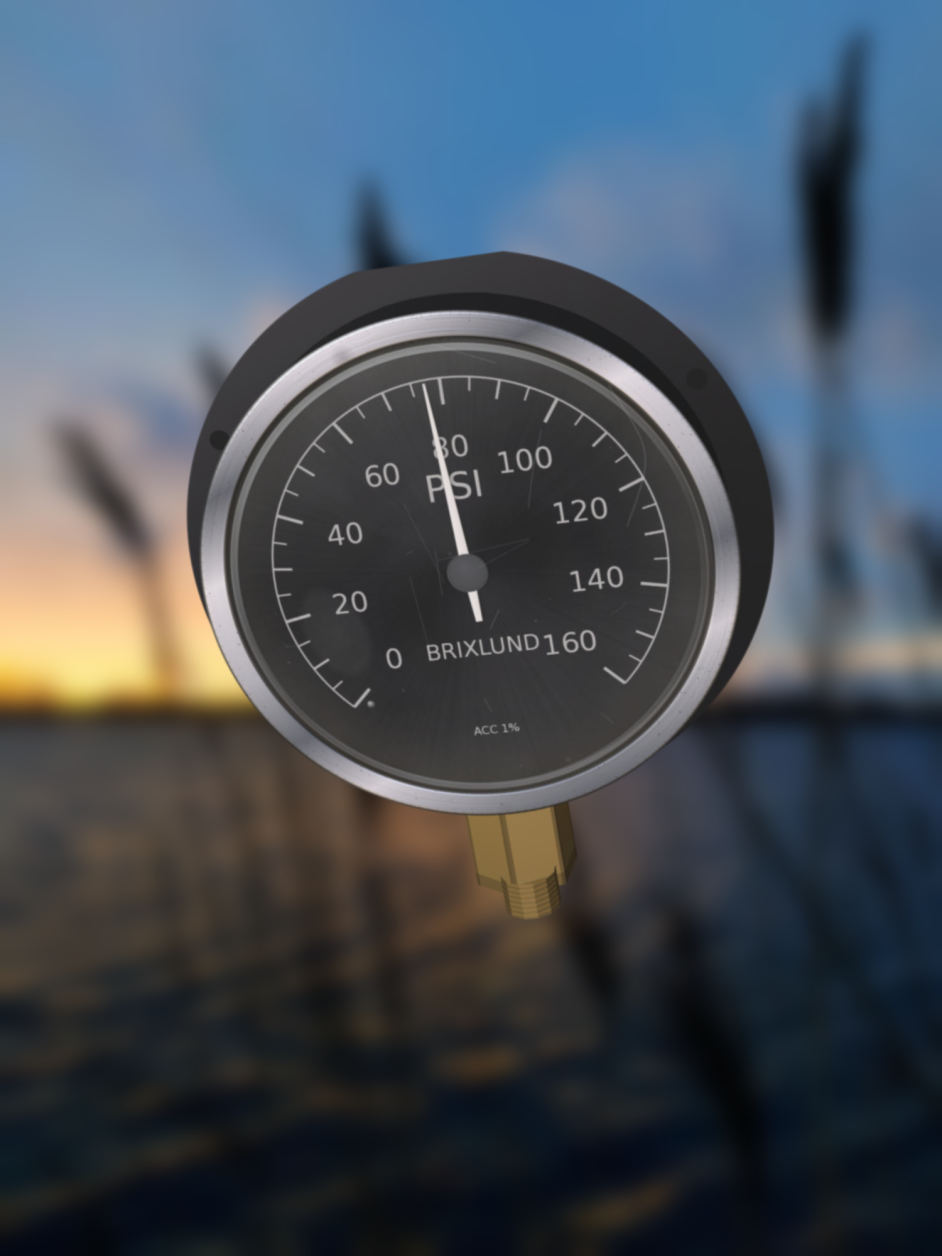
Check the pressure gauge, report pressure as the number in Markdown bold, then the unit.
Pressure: **77.5** psi
